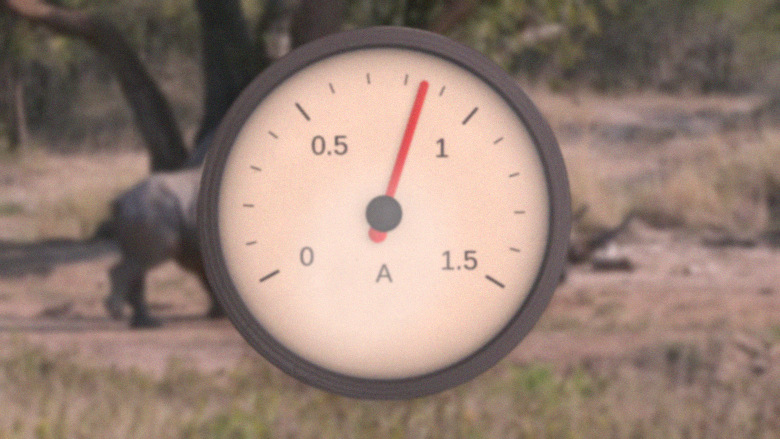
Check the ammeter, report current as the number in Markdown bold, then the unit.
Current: **0.85** A
